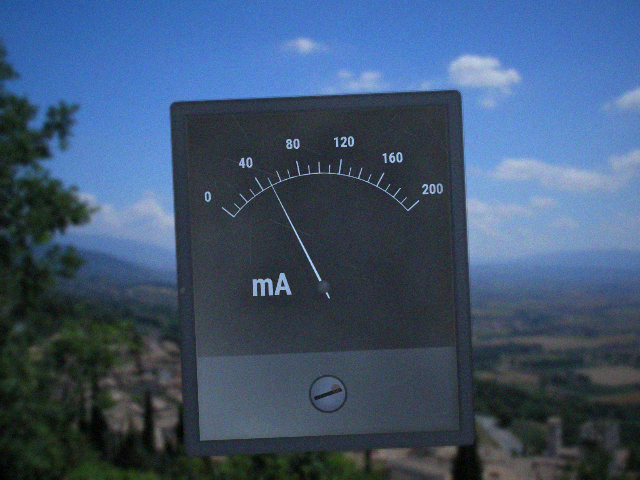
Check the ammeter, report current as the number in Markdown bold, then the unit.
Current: **50** mA
